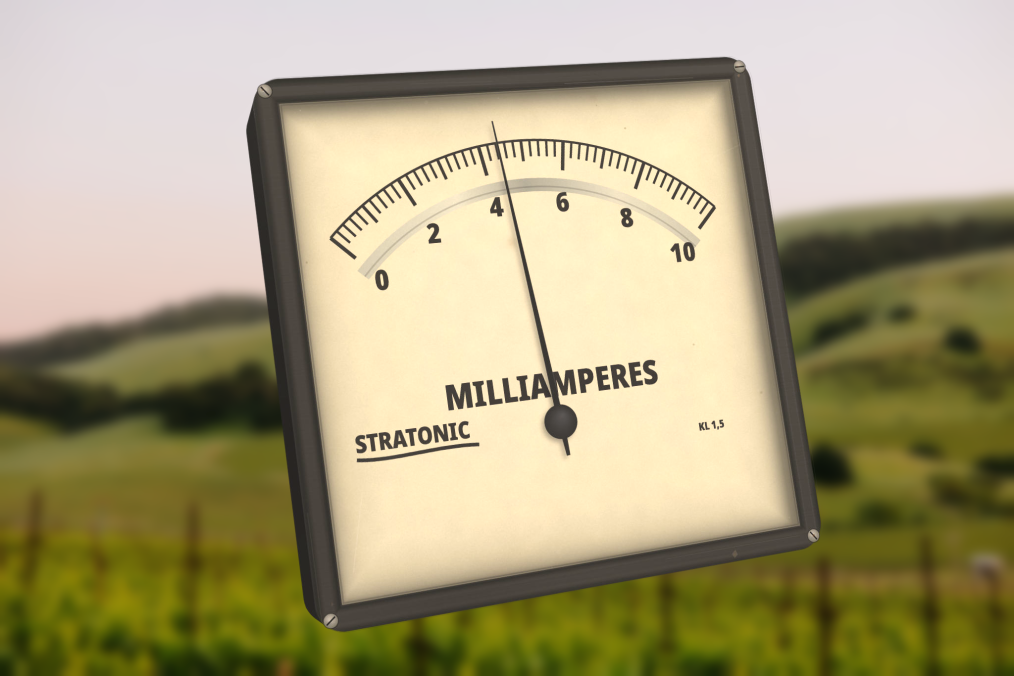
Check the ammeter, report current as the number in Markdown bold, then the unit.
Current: **4.4** mA
